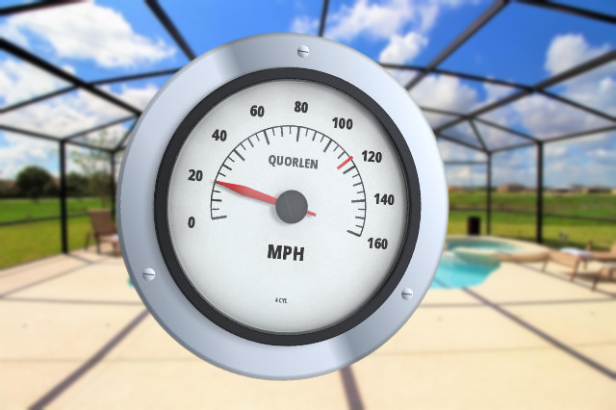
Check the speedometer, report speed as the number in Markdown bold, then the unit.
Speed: **20** mph
